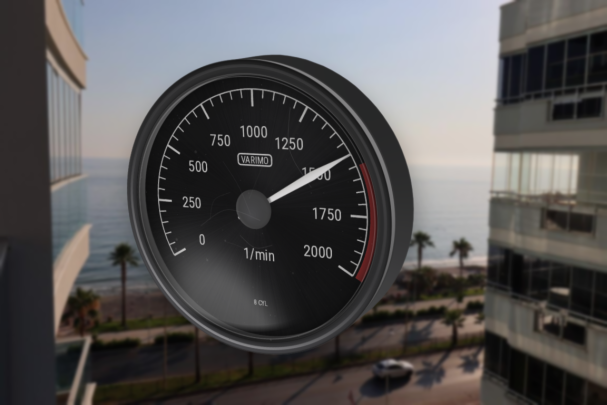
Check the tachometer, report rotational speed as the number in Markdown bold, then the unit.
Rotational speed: **1500** rpm
